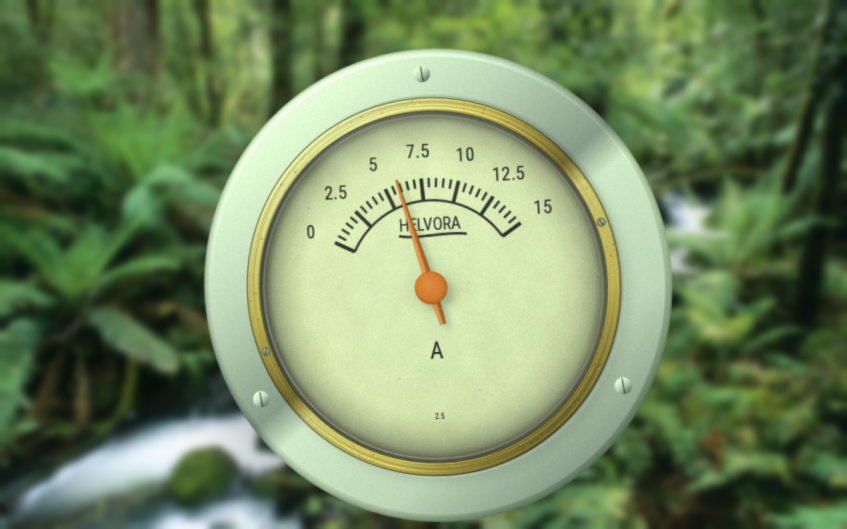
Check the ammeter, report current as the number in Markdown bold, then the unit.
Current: **6** A
